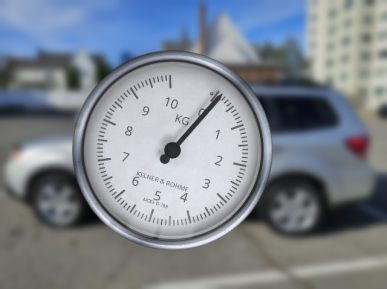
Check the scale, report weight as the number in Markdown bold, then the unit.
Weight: **0.1** kg
